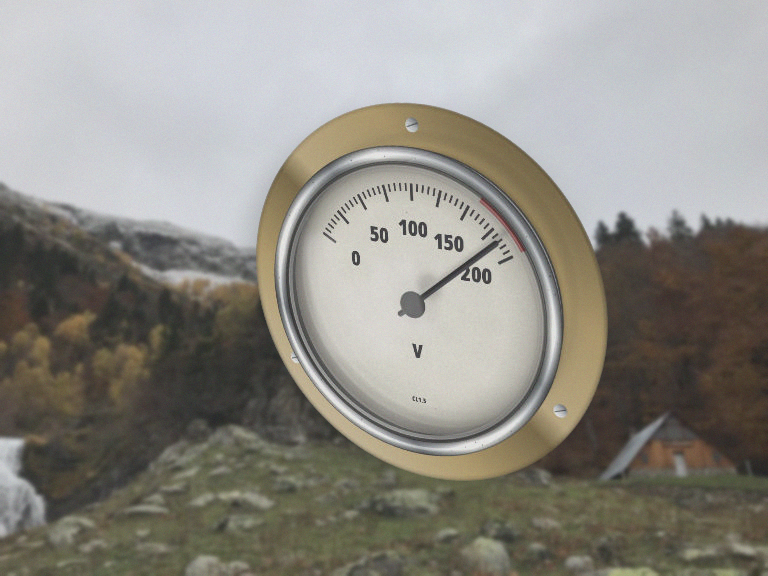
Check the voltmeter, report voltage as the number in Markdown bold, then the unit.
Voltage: **185** V
